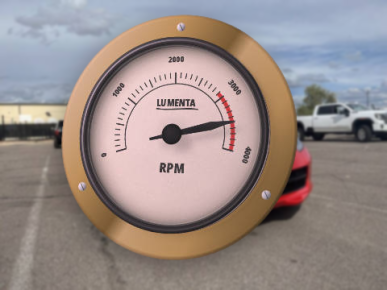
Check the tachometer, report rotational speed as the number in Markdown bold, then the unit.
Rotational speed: **3500** rpm
